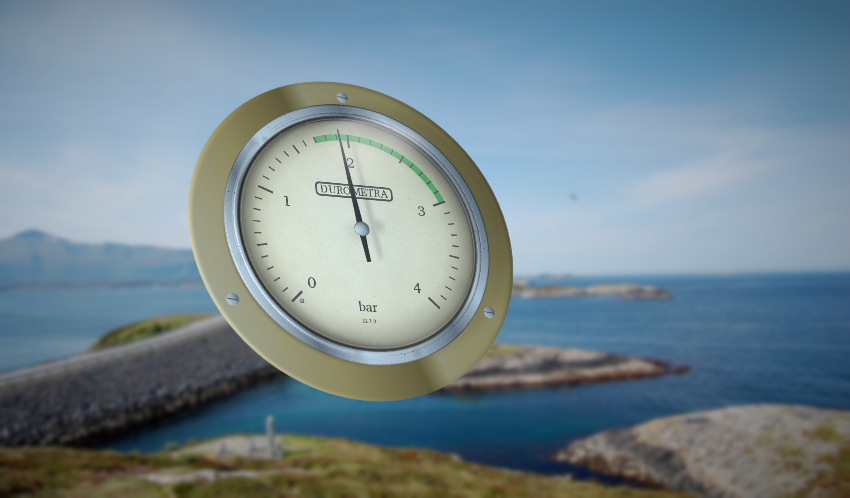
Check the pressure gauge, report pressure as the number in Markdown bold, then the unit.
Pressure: **1.9** bar
